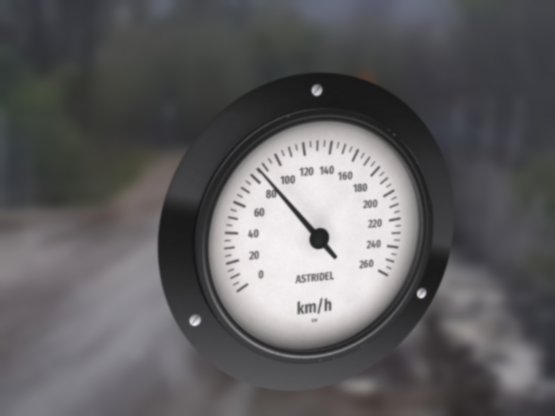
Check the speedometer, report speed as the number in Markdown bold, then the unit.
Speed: **85** km/h
